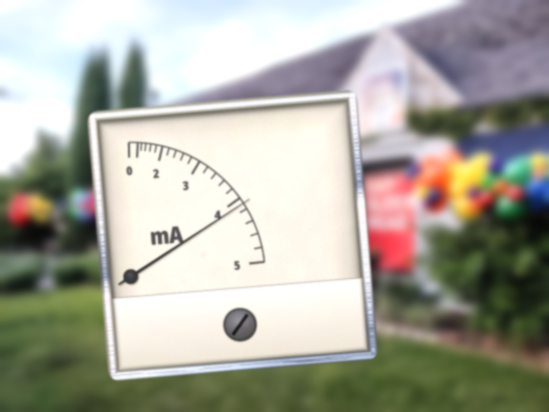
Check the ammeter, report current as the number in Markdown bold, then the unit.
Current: **4.1** mA
